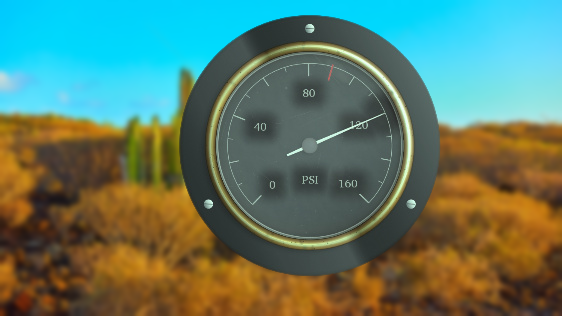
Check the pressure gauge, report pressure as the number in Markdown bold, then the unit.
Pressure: **120** psi
